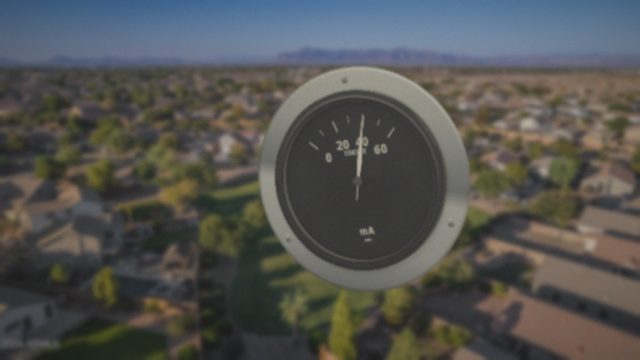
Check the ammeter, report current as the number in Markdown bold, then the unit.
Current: **40** mA
